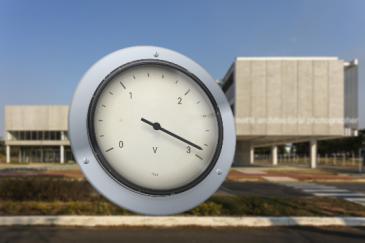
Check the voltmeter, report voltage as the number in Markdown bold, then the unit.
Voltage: **2.9** V
